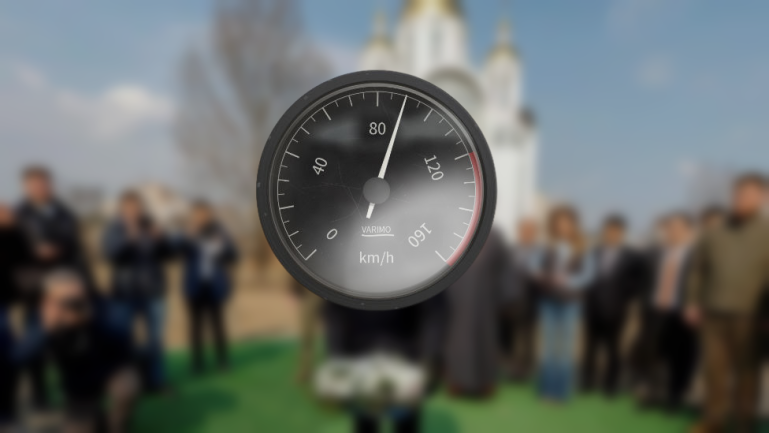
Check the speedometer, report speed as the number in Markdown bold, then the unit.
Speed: **90** km/h
